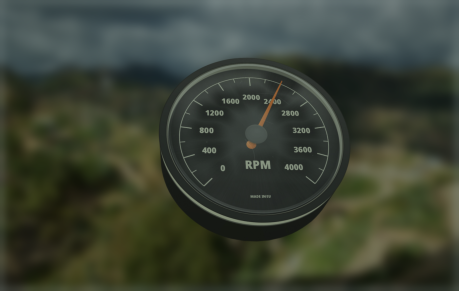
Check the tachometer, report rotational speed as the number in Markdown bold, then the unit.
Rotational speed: **2400** rpm
